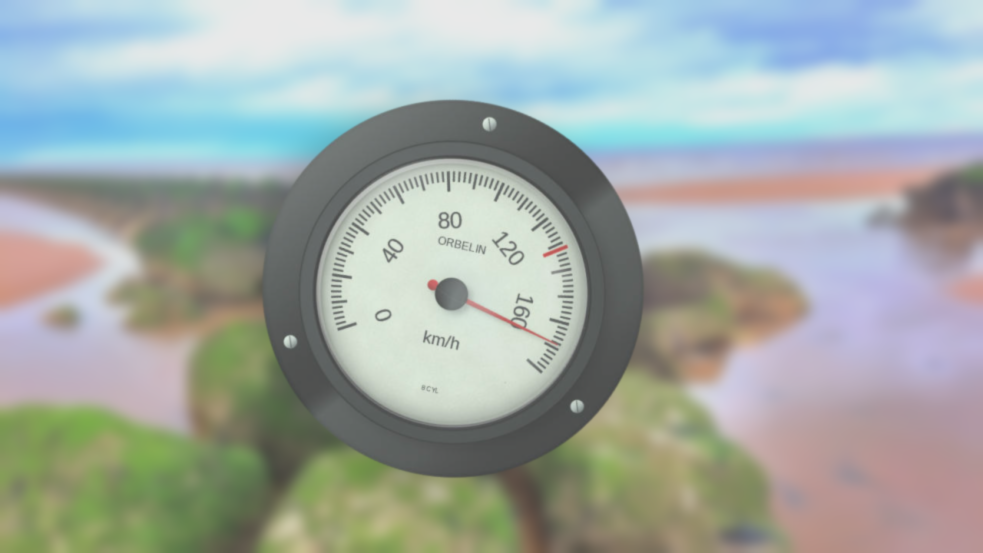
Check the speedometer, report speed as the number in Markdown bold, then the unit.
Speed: **168** km/h
